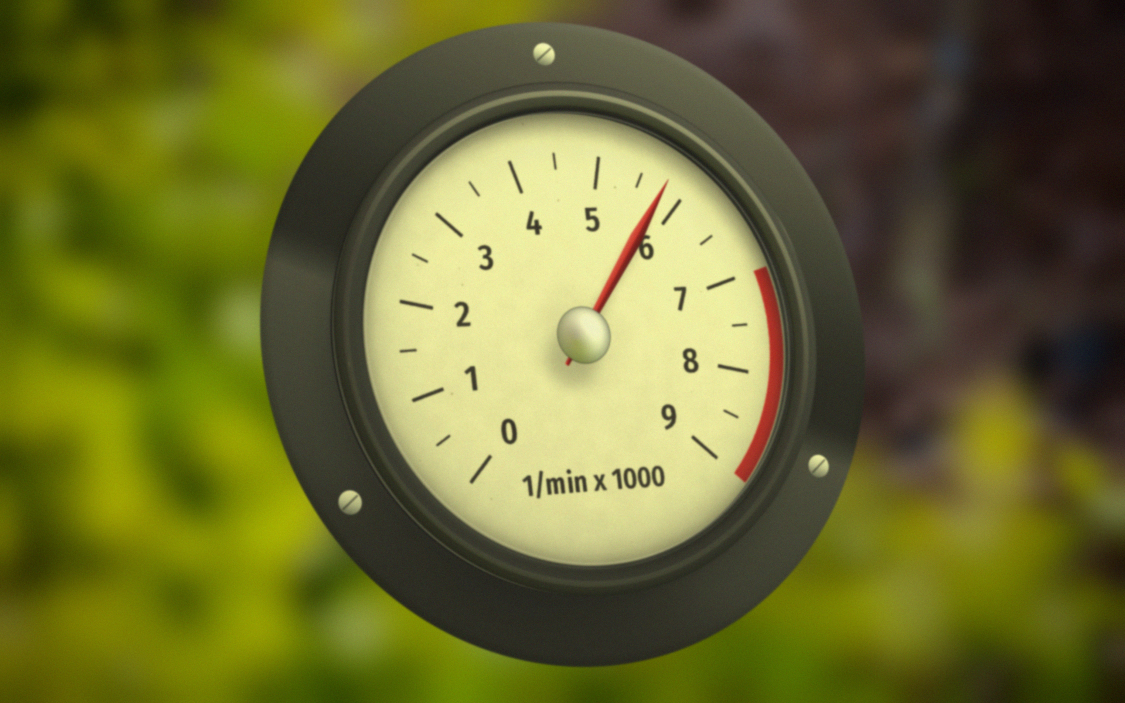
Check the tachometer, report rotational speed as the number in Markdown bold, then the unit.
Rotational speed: **5750** rpm
